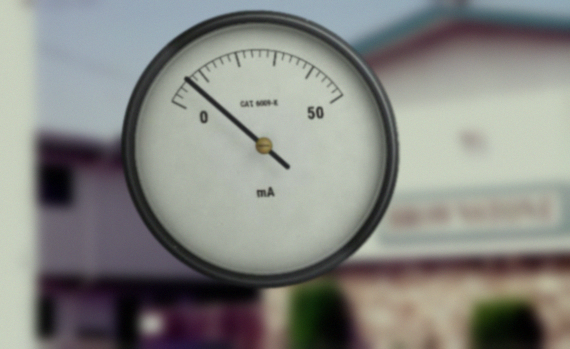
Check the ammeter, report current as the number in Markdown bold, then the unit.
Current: **6** mA
